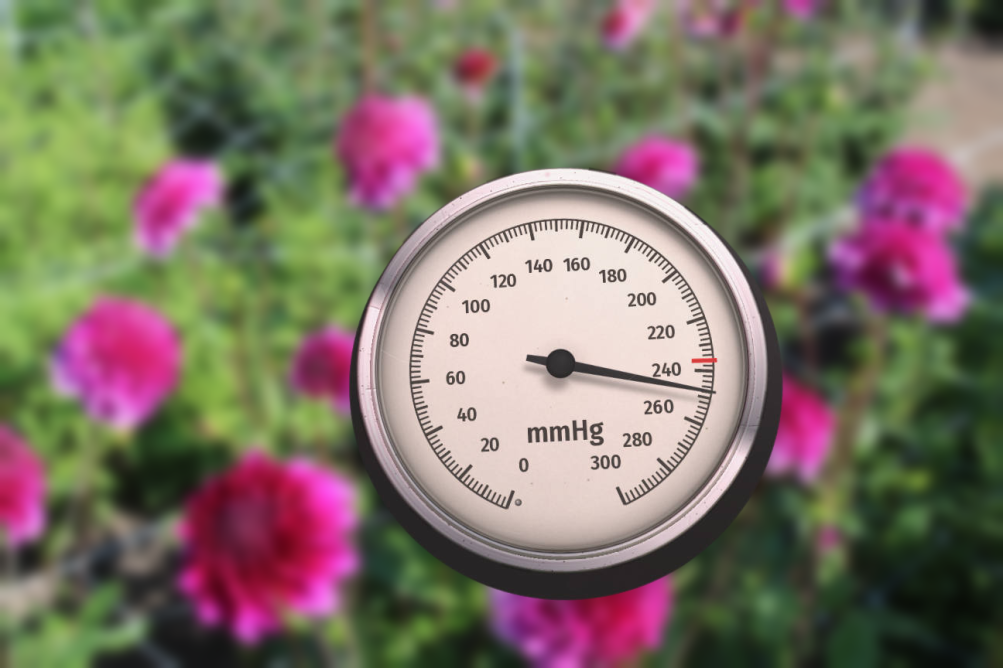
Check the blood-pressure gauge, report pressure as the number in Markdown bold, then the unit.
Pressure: **248** mmHg
